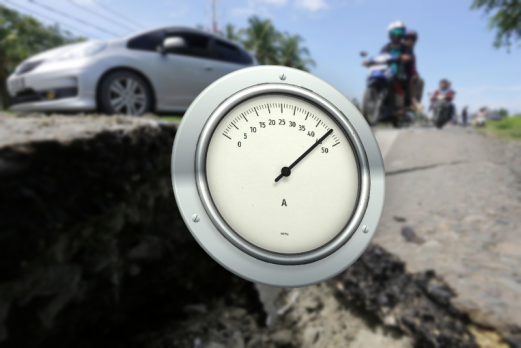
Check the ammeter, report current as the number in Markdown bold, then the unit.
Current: **45** A
